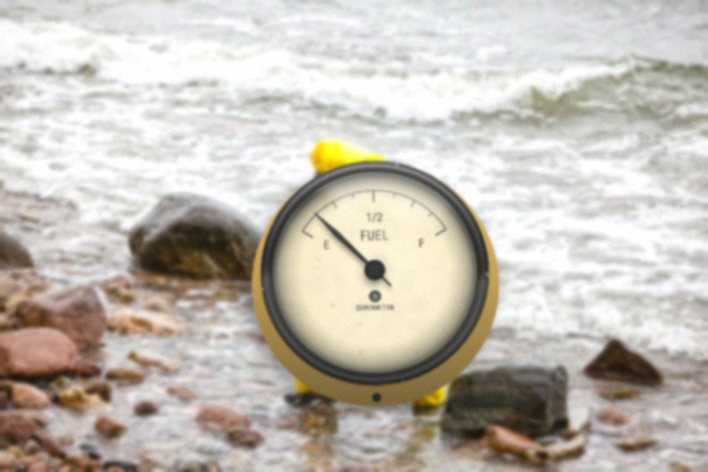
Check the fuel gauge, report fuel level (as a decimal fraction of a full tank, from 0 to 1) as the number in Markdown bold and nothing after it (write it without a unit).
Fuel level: **0.125**
